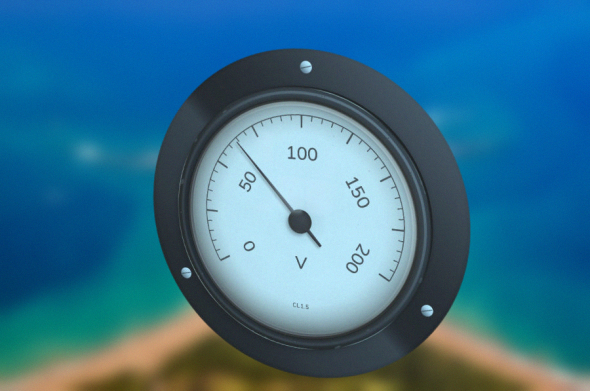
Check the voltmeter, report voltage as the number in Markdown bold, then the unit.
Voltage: **65** V
